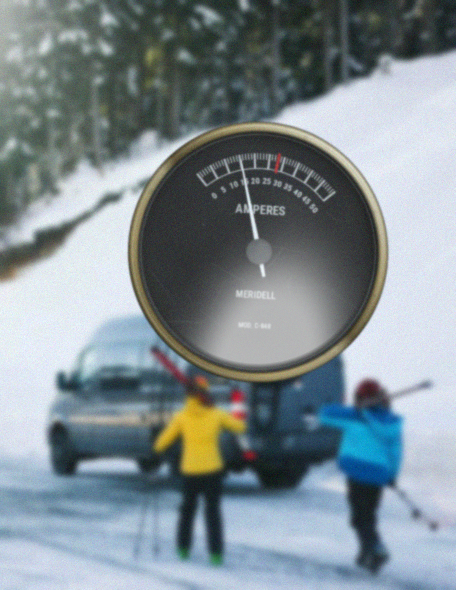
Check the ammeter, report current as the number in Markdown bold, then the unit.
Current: **15** A
